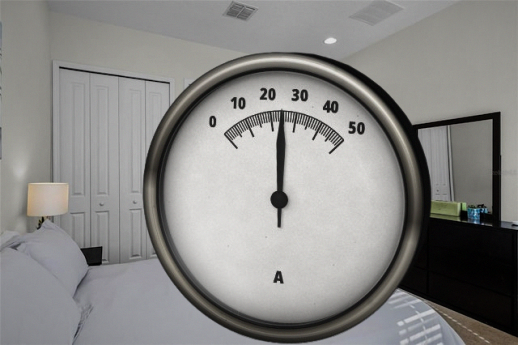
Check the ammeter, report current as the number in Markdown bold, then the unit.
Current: **25** A
